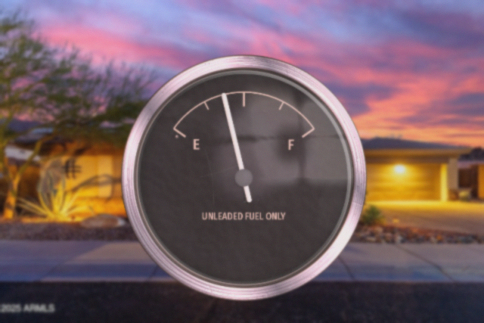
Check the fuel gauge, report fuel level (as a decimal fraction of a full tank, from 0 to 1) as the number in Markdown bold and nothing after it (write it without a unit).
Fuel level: **0.375**
